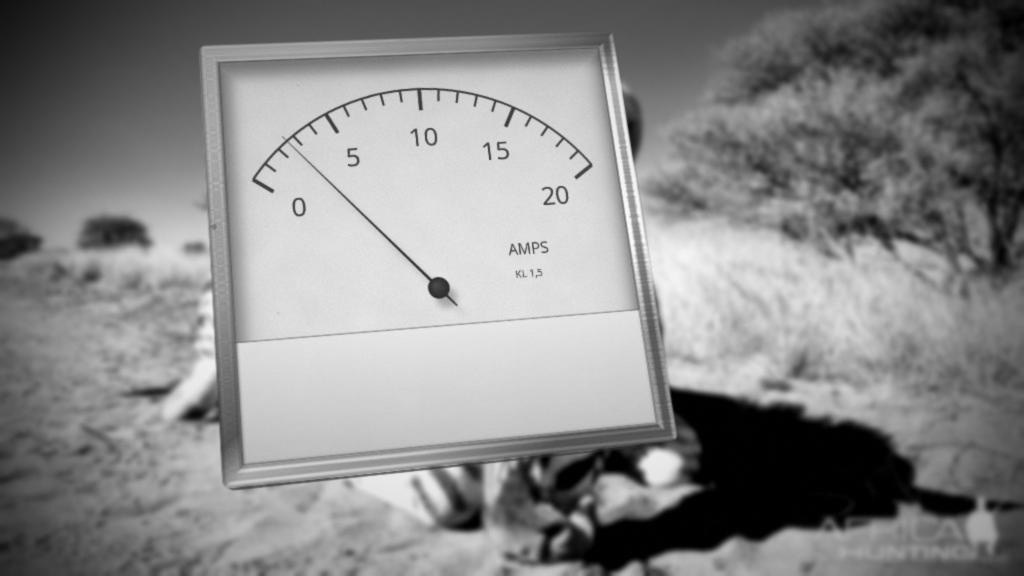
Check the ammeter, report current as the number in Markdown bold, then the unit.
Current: **2.5** A
